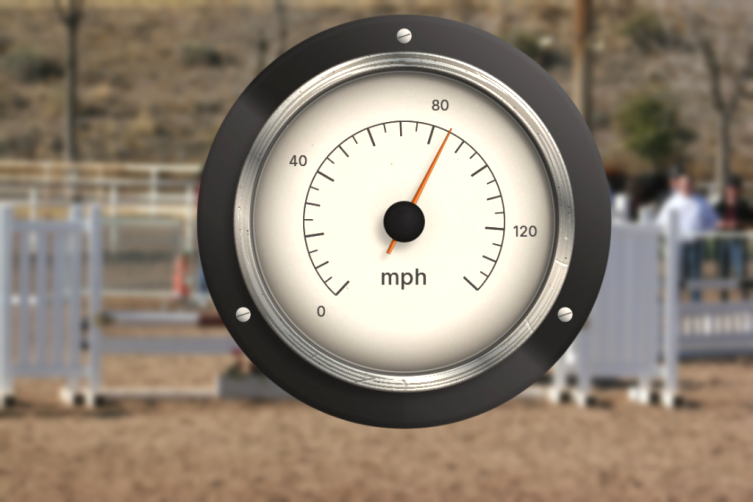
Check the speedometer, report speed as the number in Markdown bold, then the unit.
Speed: **85** mph
